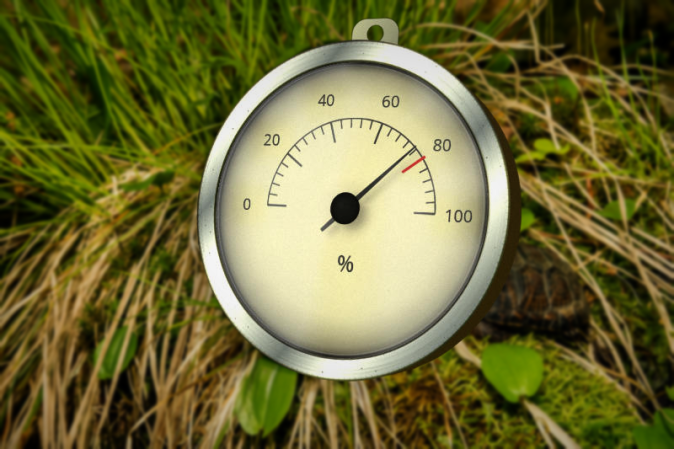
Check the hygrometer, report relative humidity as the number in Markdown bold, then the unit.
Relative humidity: **76** %
